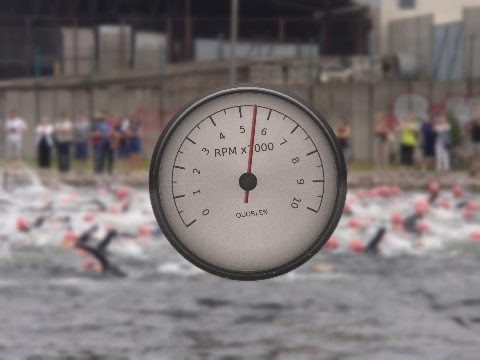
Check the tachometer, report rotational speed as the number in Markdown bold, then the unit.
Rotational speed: **5500** rpm
